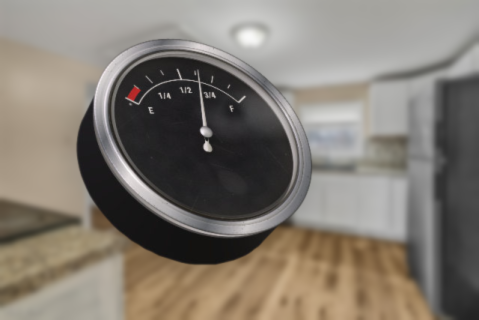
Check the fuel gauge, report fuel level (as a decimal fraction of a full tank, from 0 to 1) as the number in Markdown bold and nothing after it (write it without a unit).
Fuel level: **0.625**
